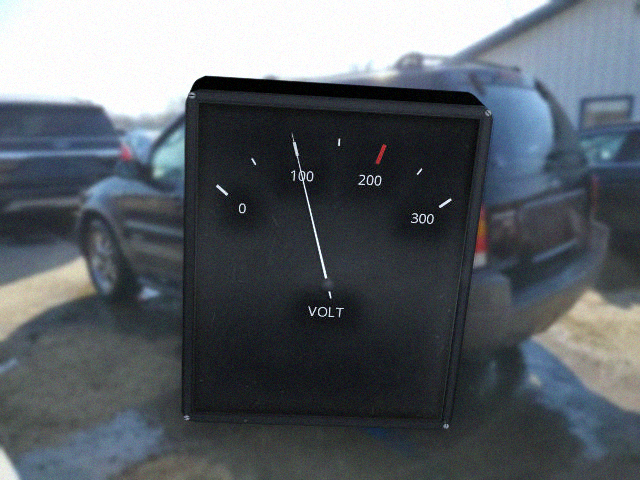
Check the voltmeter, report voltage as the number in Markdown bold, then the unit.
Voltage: **100** V
